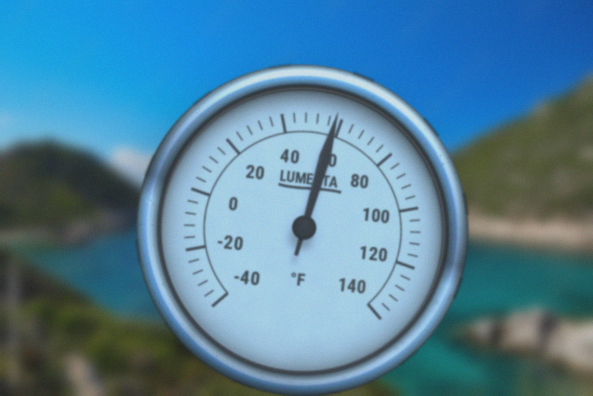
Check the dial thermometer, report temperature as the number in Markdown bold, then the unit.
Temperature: **58** °F
